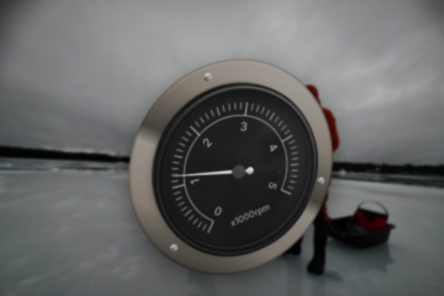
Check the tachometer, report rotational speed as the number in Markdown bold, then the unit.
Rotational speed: **1200** rpm
